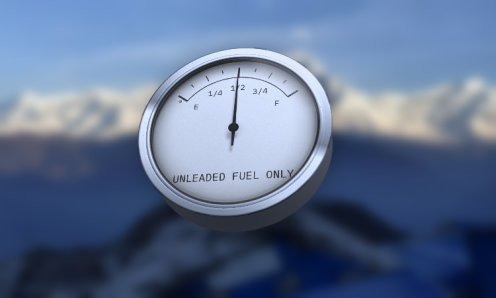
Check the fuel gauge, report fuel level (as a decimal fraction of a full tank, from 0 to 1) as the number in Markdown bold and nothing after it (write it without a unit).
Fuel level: **0.5**
